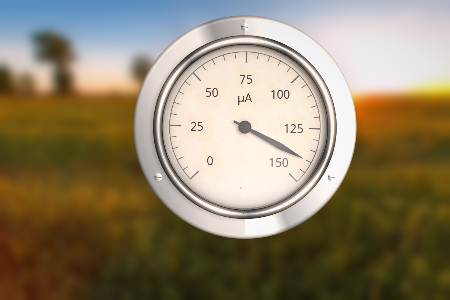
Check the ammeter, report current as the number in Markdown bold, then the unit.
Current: **140** µA
